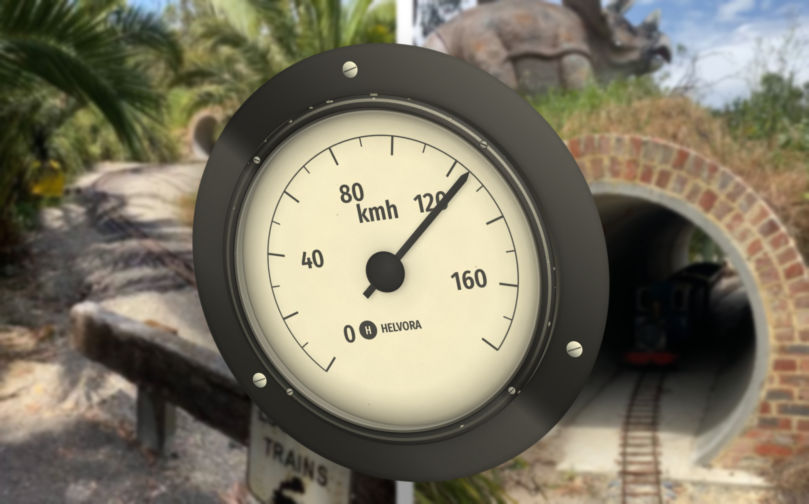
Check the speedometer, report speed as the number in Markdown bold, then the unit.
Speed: **125** km/h
